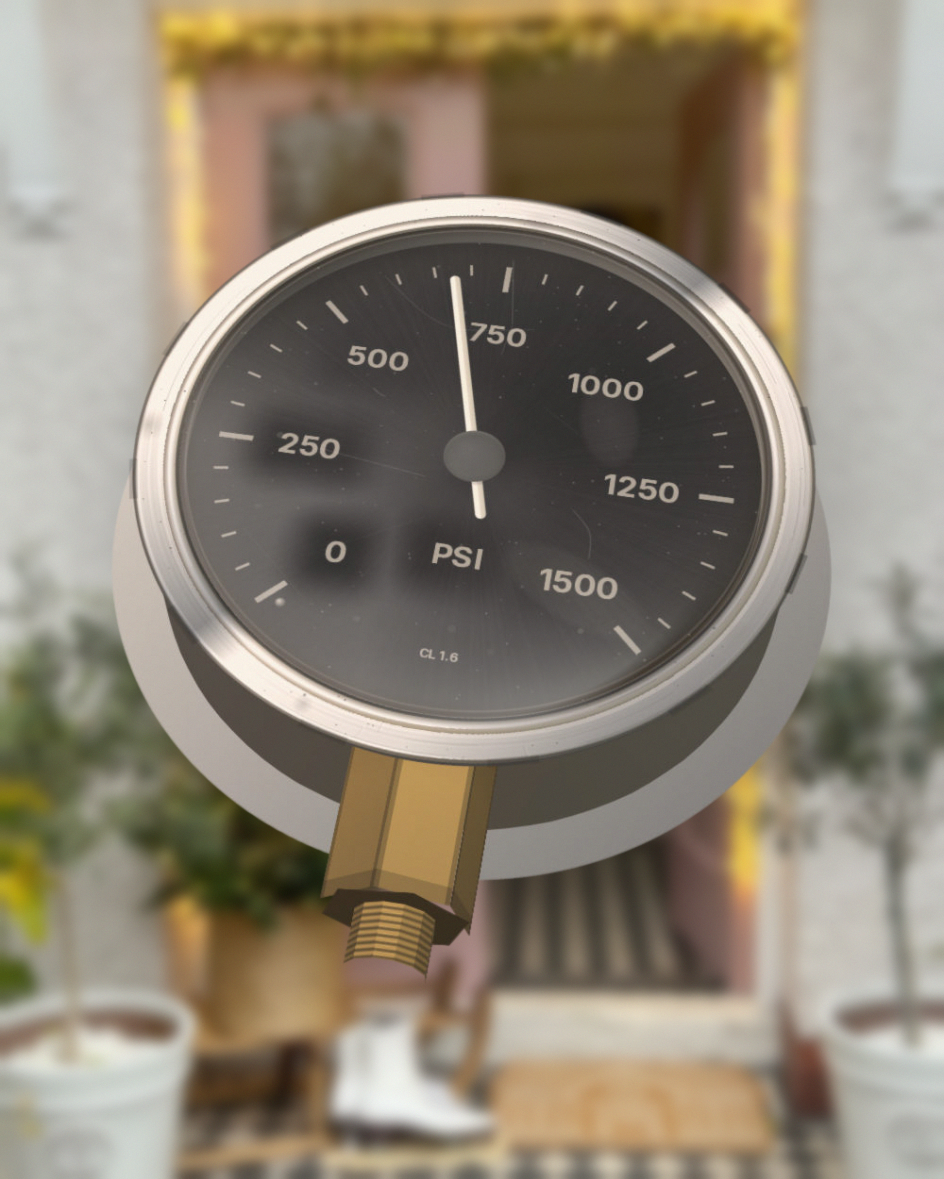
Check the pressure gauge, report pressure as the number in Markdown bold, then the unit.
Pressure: **675** psi
